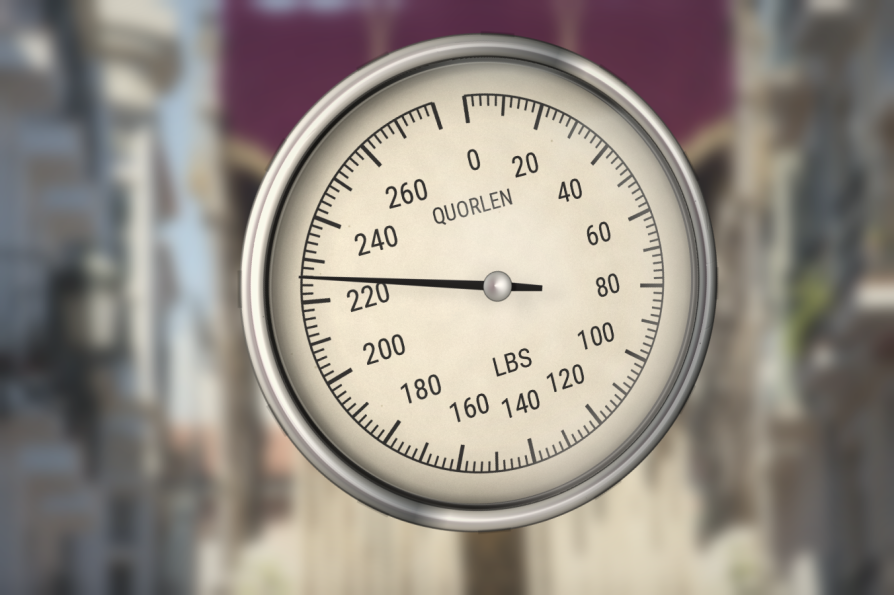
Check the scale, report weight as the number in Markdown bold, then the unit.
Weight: **226** lb
